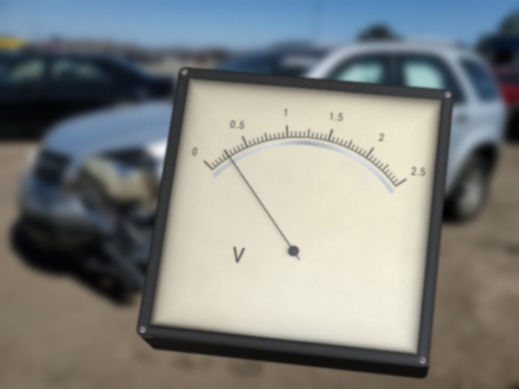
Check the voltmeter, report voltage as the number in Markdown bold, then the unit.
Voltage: **0.25** V
